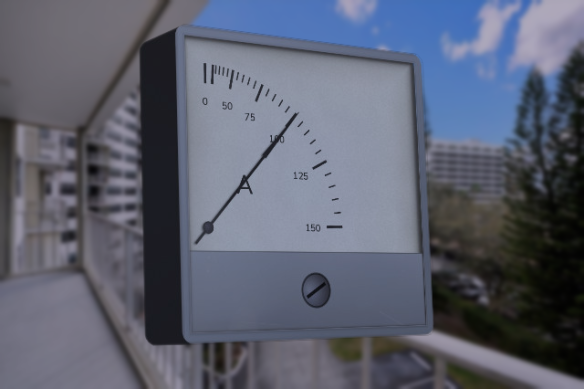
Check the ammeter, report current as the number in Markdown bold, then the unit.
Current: **100** A
